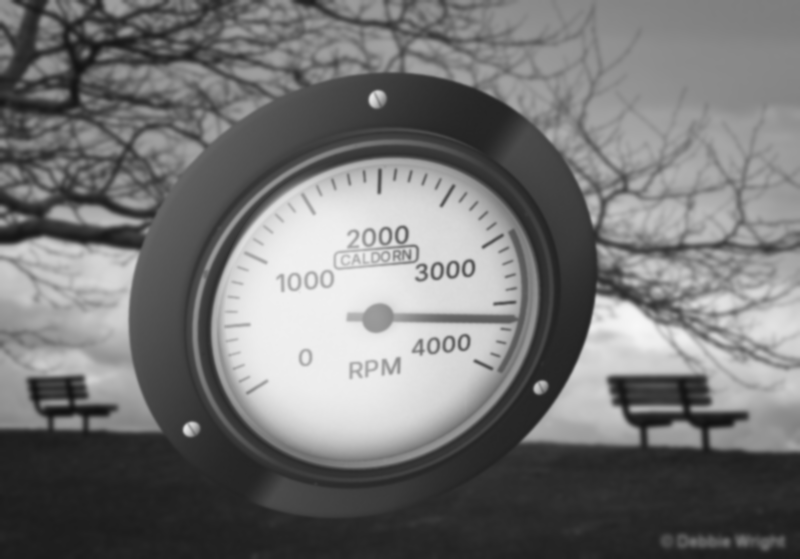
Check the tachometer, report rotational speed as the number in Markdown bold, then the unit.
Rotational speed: **3600** rpm
